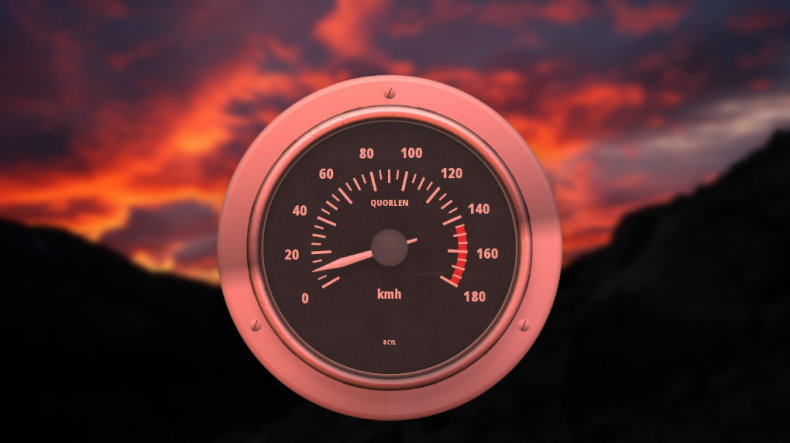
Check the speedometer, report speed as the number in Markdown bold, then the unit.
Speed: **10** km/h
